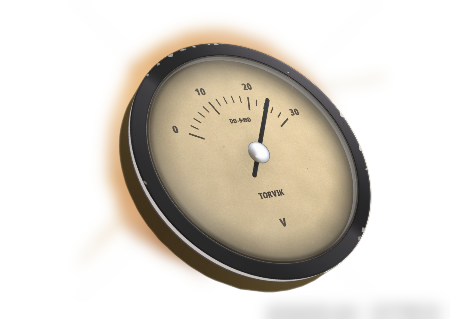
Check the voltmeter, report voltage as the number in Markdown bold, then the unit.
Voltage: **24** V
